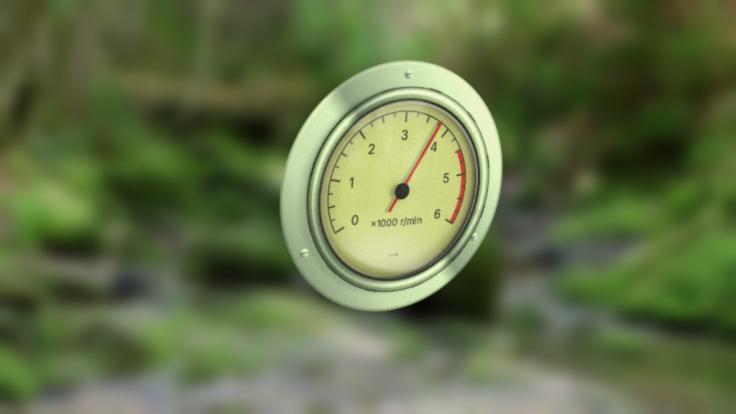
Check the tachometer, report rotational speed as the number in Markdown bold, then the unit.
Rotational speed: **3750** rpm
